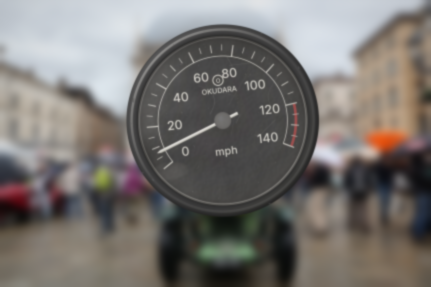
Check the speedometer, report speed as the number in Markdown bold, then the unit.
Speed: **7.5** mph
